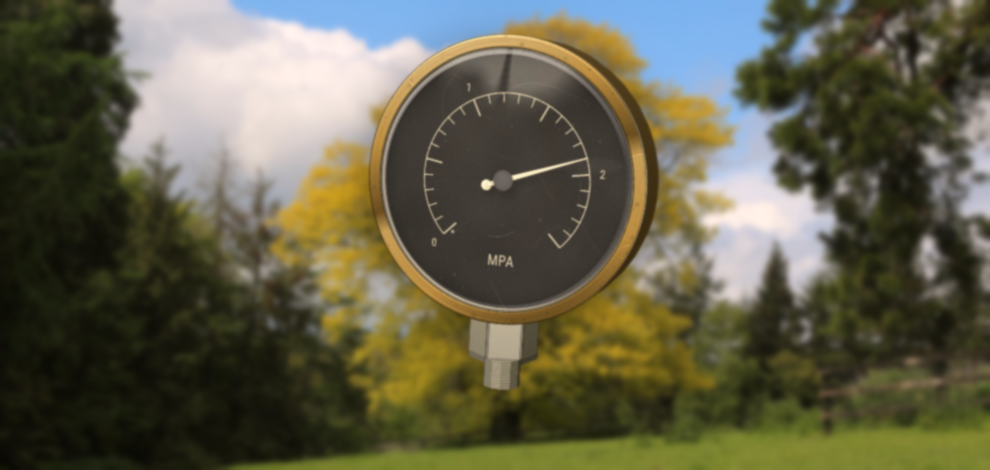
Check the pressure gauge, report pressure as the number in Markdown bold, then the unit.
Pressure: **1.9** MPa
